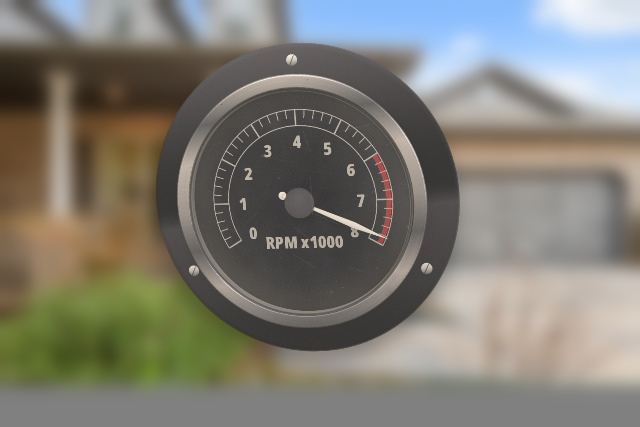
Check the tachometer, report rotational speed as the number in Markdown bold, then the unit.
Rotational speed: **7800** rpm
